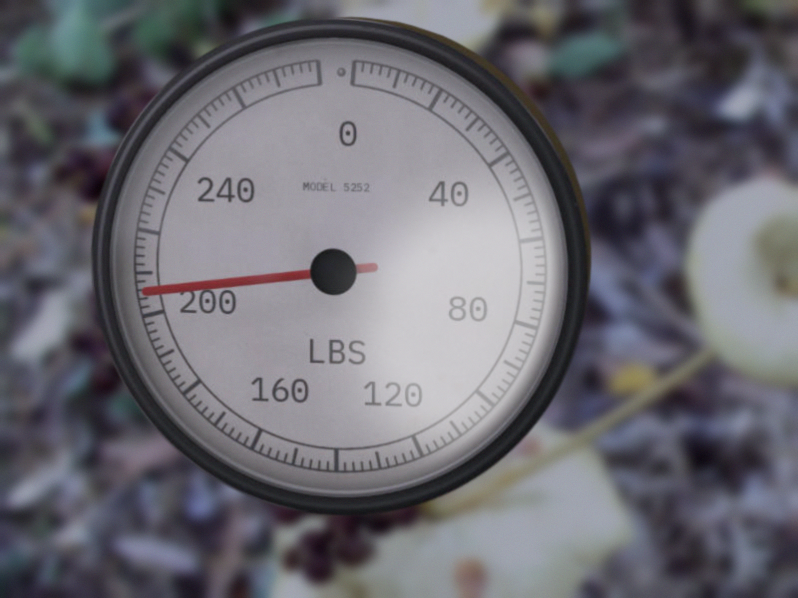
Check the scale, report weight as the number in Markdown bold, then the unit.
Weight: **206** lb
